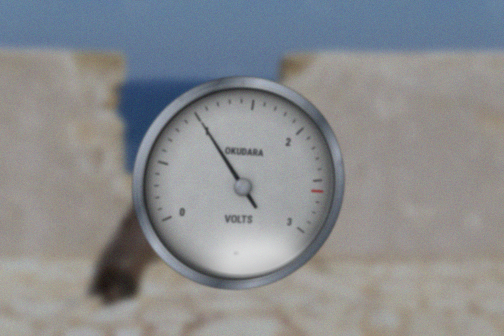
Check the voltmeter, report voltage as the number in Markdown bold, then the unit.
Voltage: **1** V
